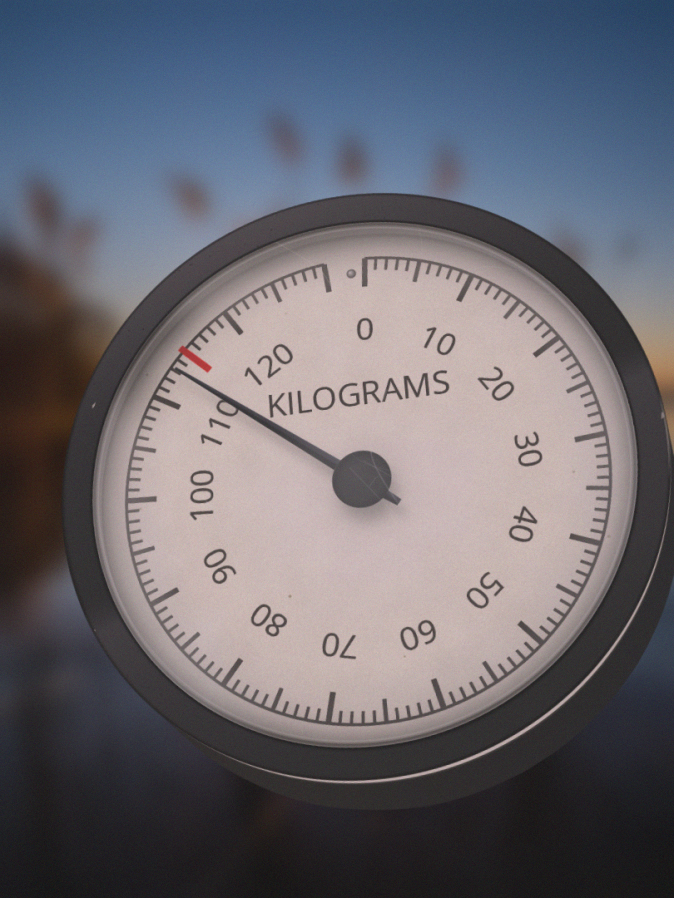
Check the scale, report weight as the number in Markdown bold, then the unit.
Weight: **113** kg
